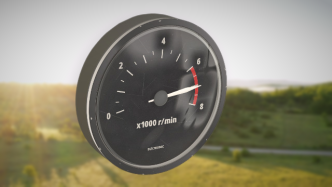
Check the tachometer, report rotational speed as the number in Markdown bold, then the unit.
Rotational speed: **7000** rpm
